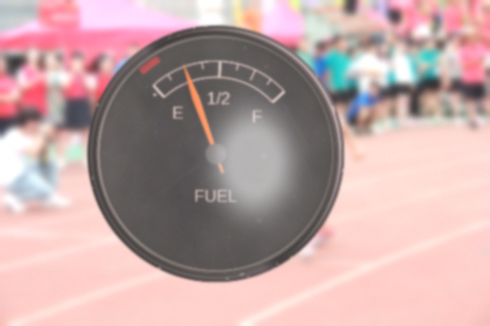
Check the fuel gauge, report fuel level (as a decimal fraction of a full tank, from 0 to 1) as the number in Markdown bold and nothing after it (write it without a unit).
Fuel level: **0.25**
